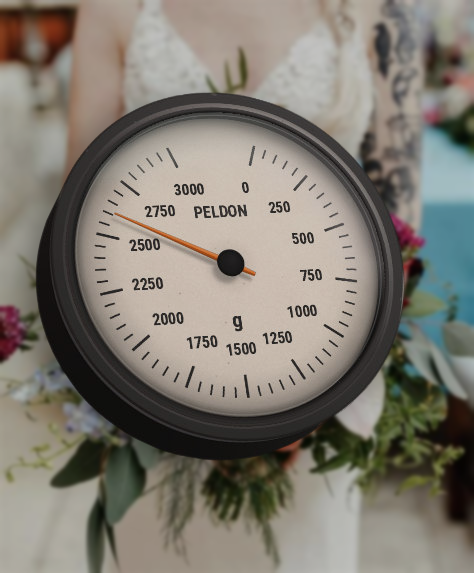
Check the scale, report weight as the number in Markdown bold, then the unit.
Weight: **2600** g
